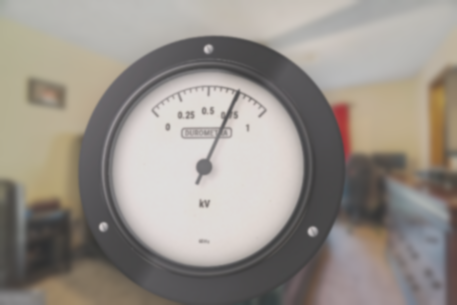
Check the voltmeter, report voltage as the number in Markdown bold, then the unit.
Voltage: **0.75** kV
